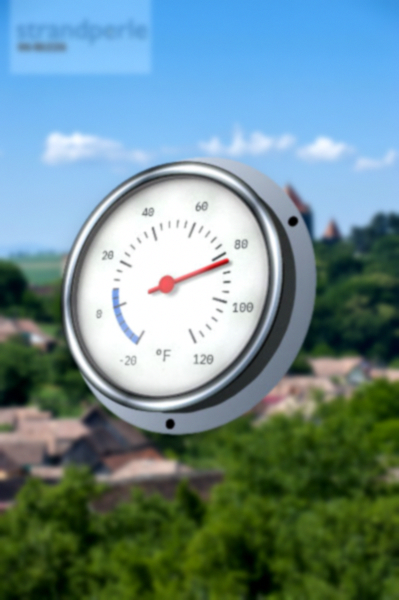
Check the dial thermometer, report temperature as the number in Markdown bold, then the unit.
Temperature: **84** °F
